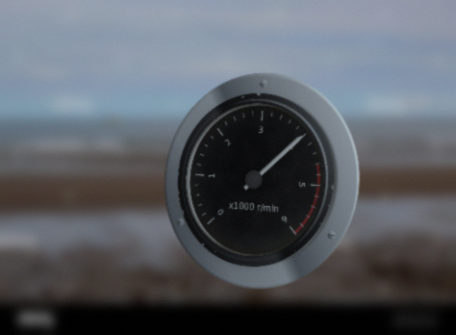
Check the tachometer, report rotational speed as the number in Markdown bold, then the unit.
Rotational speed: **4000** rpm
